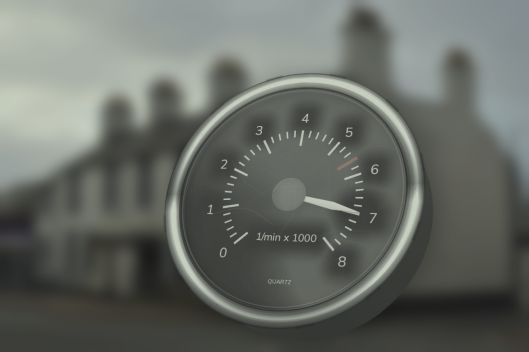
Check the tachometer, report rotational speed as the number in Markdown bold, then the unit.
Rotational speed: **7000** rpm
